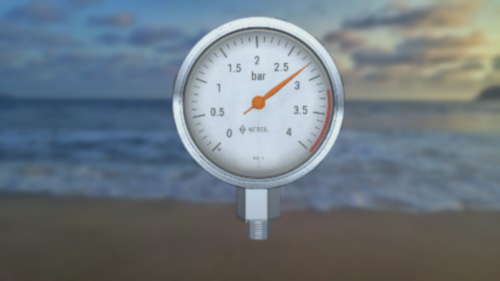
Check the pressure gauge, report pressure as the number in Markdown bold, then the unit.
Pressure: **2.8** bar
